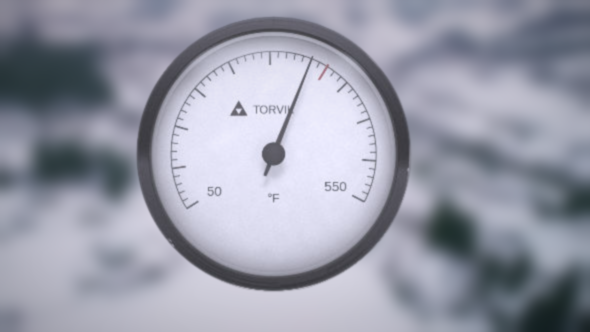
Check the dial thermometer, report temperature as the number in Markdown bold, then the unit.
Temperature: **350** °F
